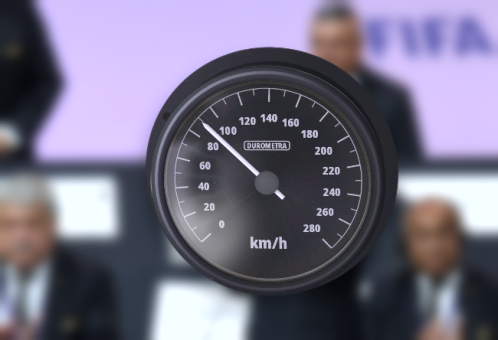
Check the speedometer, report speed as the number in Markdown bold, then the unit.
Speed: **90** km/h
